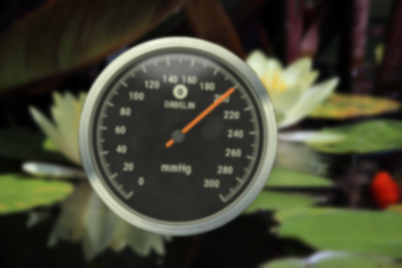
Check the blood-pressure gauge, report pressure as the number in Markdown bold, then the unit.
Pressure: **200** mmHg
